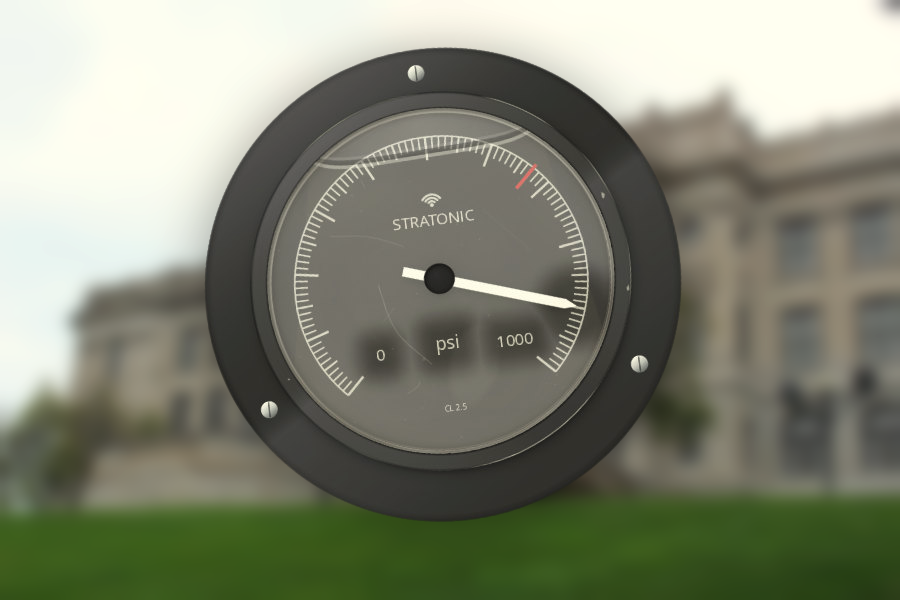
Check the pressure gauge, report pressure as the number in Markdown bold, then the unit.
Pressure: **900** psi
